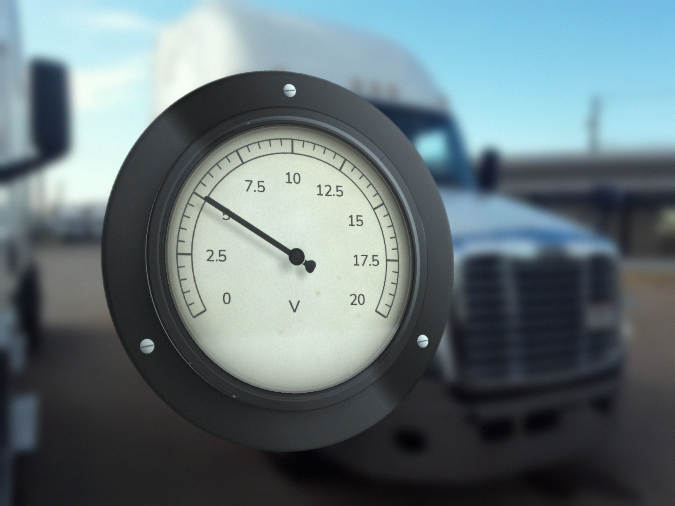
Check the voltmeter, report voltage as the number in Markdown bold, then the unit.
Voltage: **5** V
